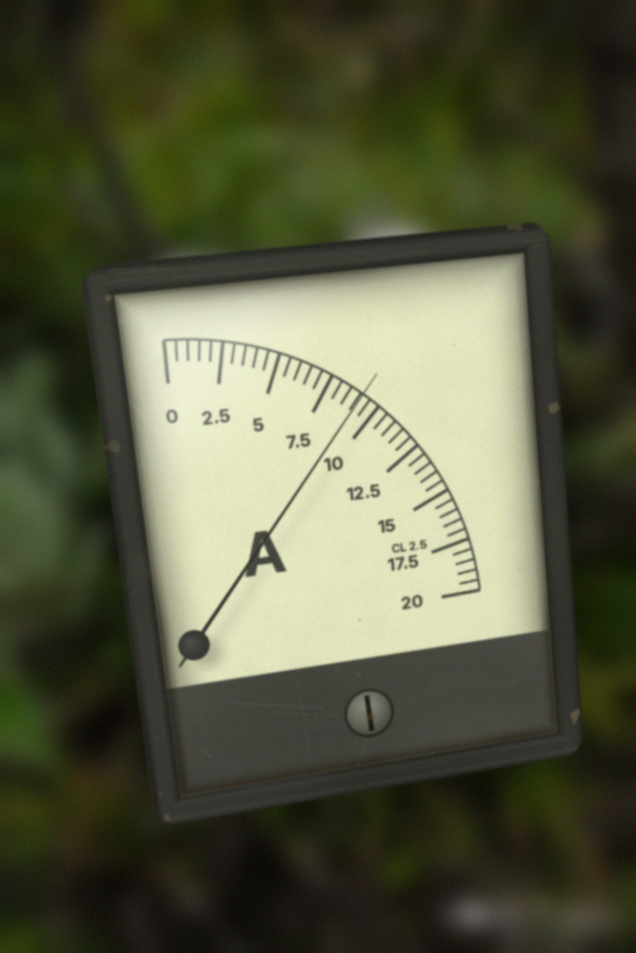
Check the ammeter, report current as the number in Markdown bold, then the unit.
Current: **9** A
